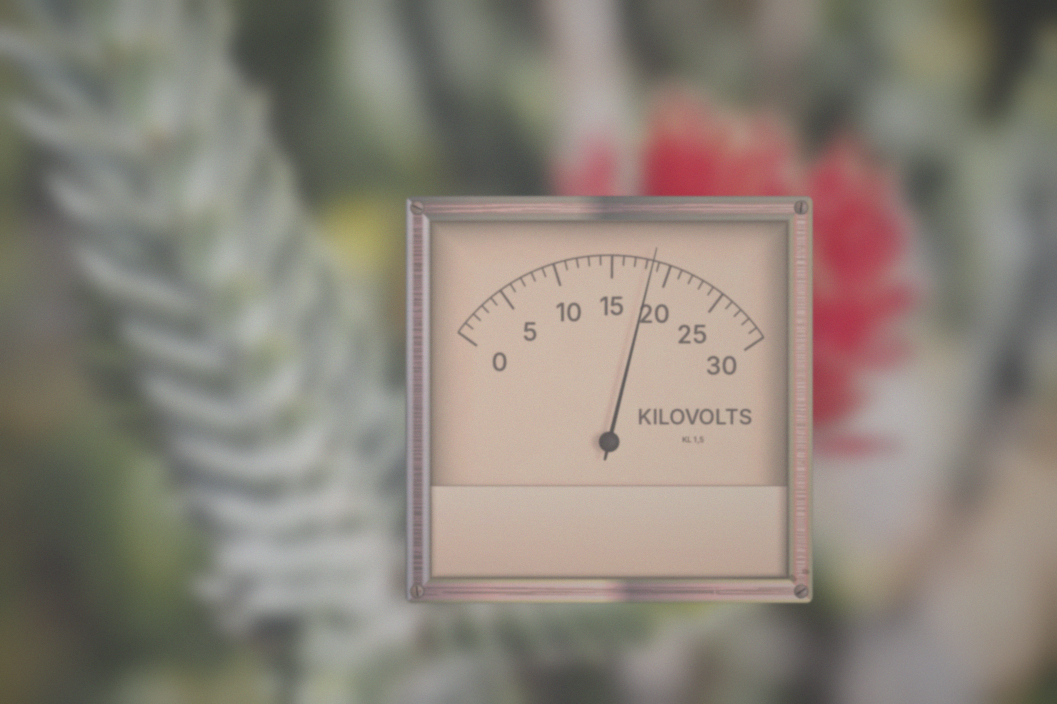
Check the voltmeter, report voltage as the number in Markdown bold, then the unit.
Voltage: **18.5** kV
